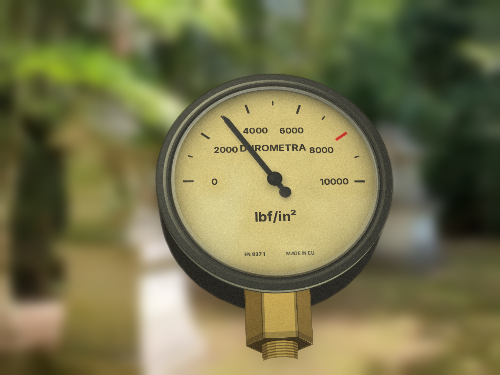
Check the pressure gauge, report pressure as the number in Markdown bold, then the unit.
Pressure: **3000** psi
